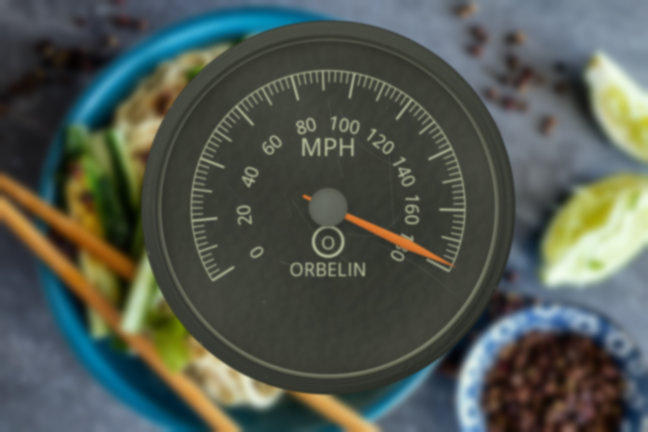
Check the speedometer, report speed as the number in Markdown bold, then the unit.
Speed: **178** mph
